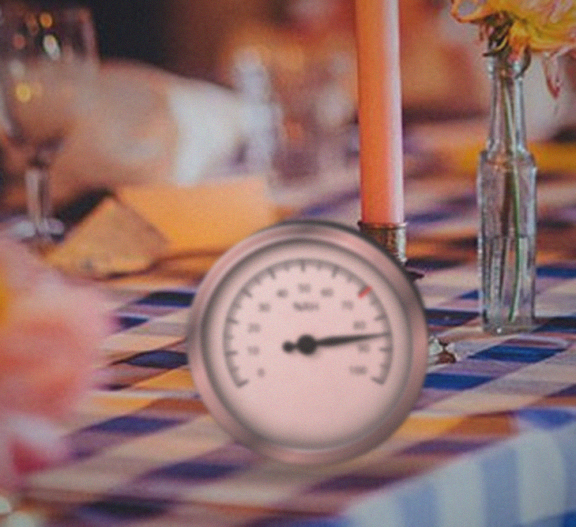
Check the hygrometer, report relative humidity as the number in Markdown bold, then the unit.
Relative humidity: **85** %
